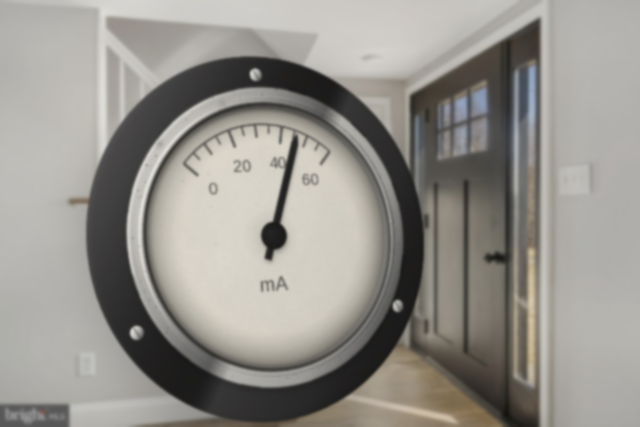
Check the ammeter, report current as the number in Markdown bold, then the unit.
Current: **45** mA
